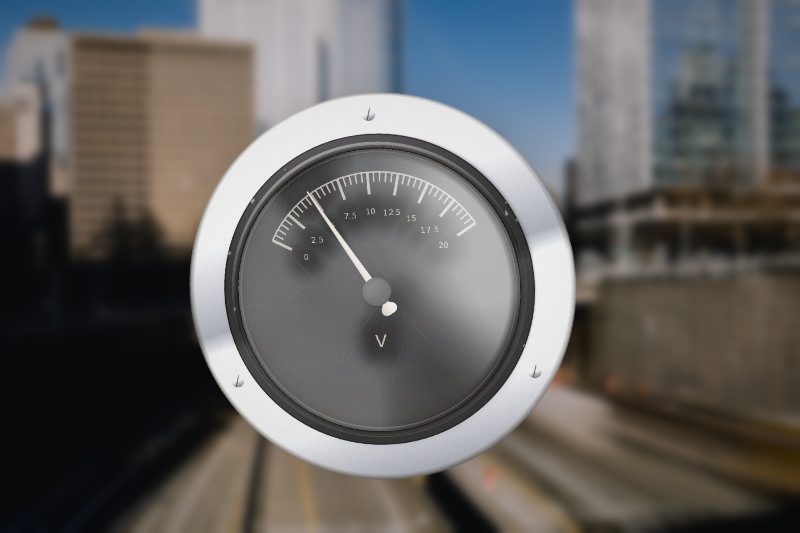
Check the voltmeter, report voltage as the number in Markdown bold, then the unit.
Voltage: **5** V
